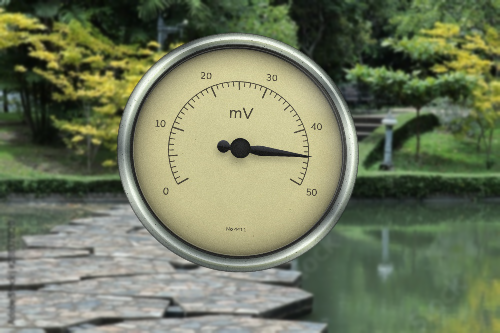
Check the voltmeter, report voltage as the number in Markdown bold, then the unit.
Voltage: **45** mV
